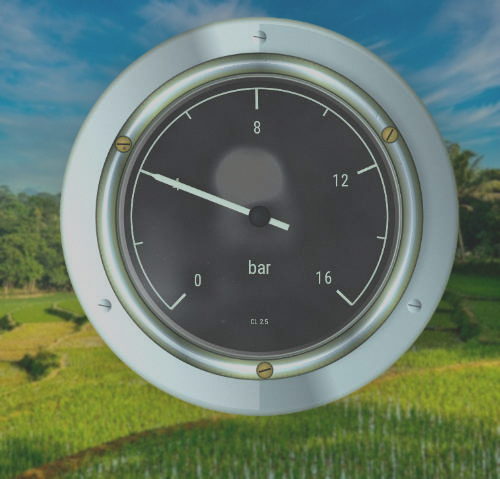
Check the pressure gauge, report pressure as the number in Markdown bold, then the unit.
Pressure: **4** bar
